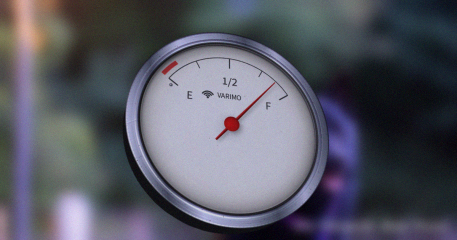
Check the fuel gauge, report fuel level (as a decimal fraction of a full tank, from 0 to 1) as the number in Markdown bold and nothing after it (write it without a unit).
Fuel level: **0.875**
